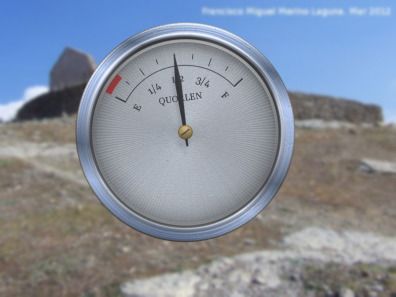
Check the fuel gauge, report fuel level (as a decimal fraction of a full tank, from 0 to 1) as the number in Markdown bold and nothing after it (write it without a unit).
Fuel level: **0.5**
